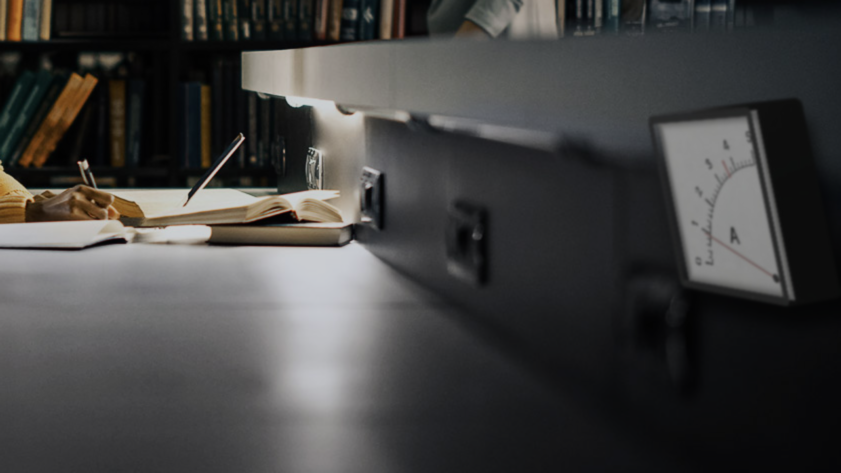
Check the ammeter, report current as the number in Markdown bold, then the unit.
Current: **1** A
